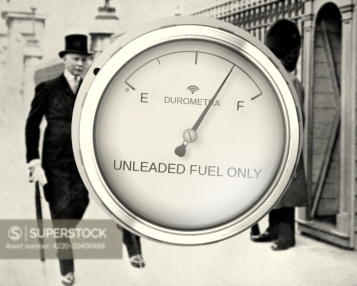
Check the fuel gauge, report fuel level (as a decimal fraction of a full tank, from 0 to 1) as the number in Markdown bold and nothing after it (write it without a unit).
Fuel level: **0.75**
